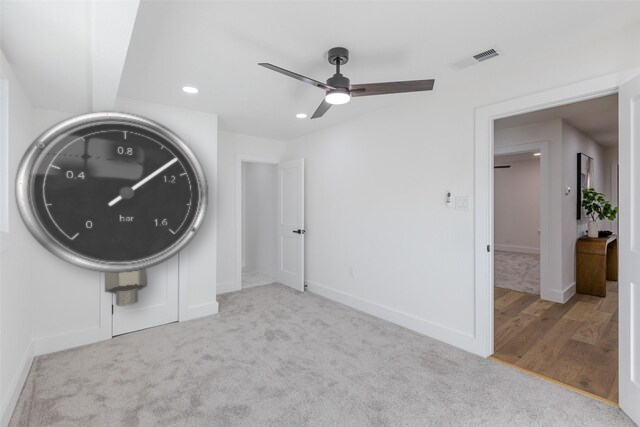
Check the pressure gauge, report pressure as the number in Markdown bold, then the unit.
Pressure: **1.1** bar
